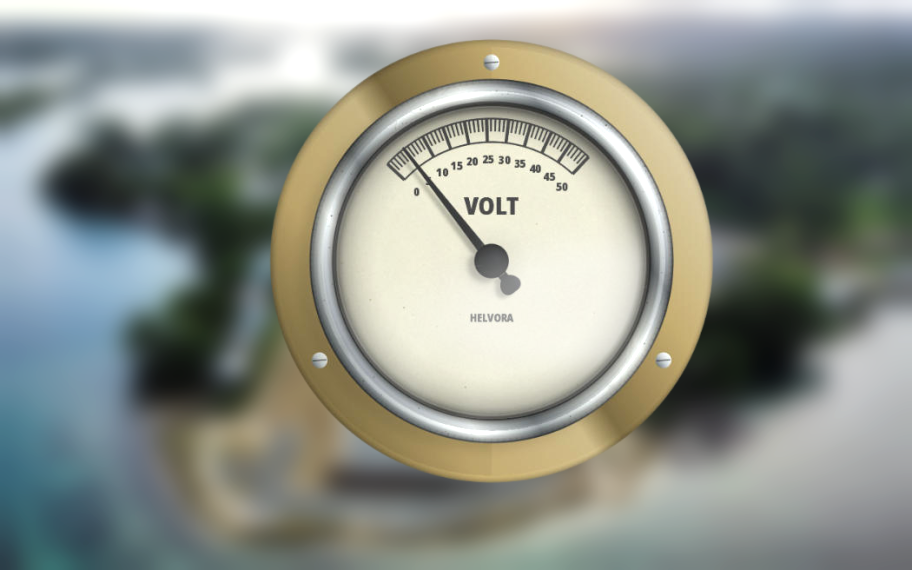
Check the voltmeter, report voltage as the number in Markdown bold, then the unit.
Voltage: **5** V
